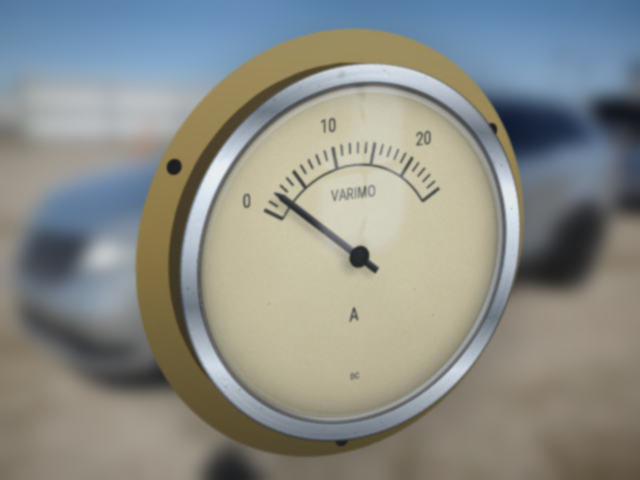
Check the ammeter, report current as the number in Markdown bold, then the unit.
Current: **2** A
